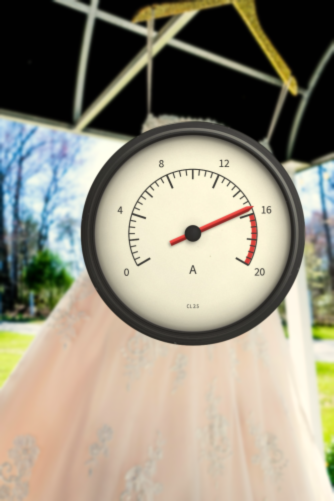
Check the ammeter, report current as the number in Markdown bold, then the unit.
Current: **15.5** A
